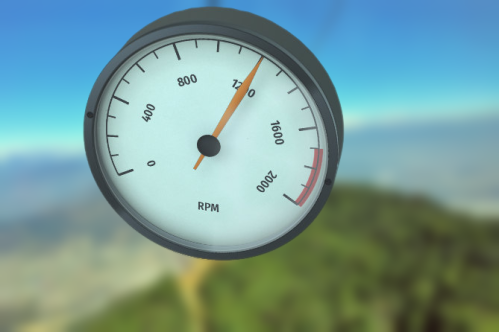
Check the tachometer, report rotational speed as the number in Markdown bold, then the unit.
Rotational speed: **1200** rpm
